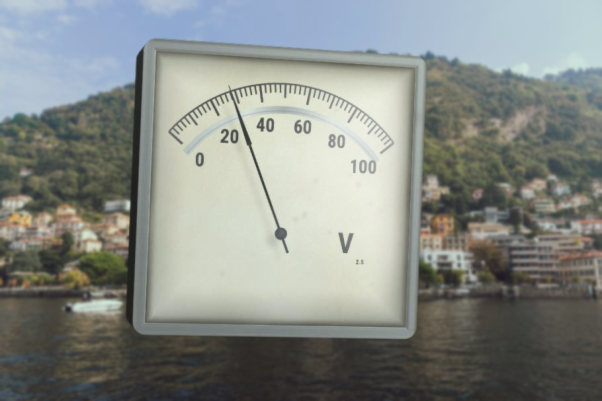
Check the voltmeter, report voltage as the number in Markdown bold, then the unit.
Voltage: **28** V
